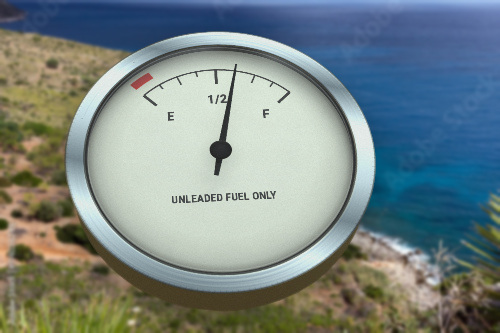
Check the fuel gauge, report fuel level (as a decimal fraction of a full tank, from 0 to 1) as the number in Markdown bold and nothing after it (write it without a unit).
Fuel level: **0.625**
